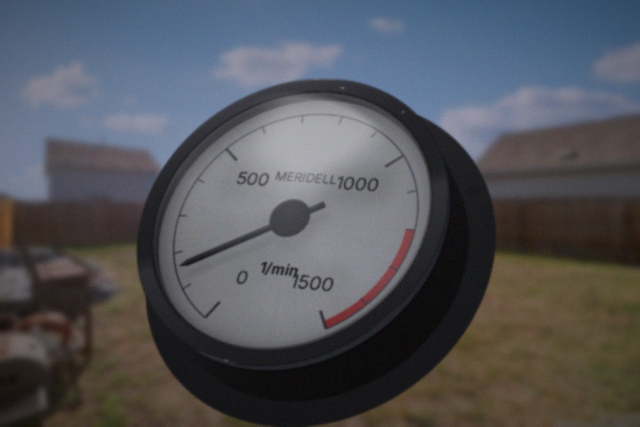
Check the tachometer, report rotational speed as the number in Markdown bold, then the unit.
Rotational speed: **150** rpm
